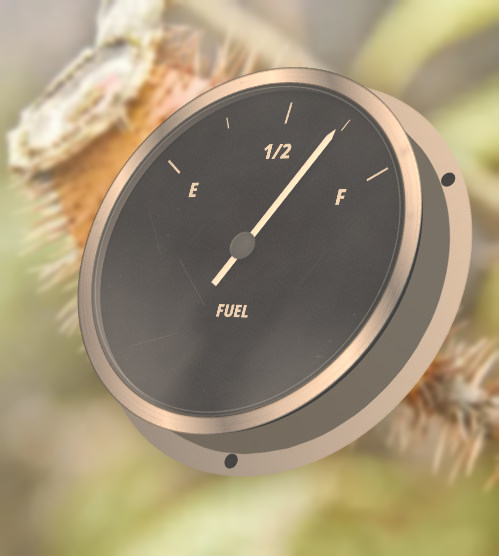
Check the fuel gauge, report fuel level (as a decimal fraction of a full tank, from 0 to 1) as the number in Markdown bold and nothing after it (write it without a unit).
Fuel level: **0.75**
